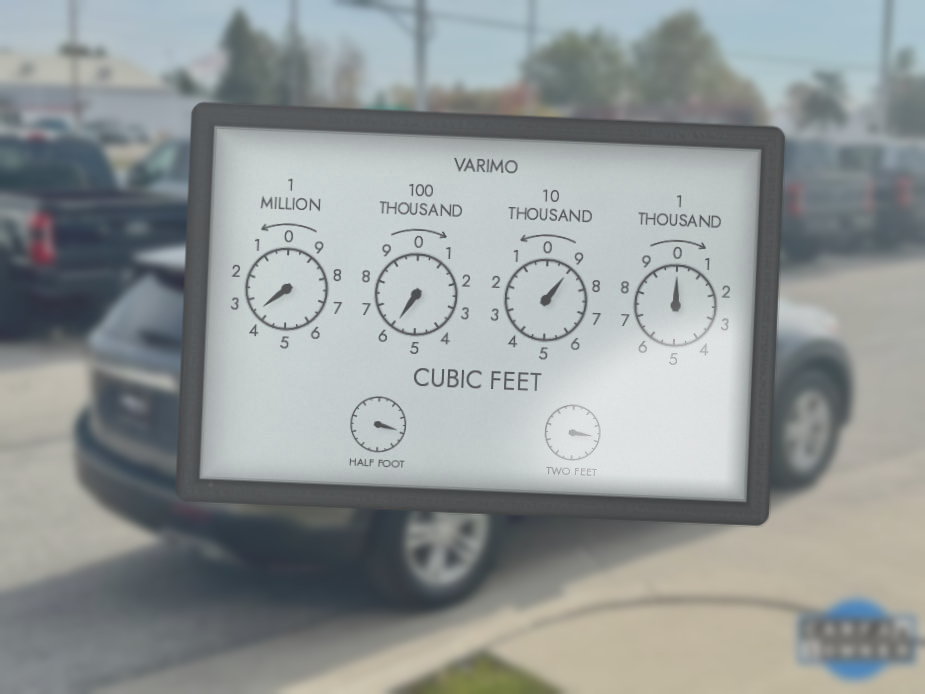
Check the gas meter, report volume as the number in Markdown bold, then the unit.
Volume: **359000** ft³
